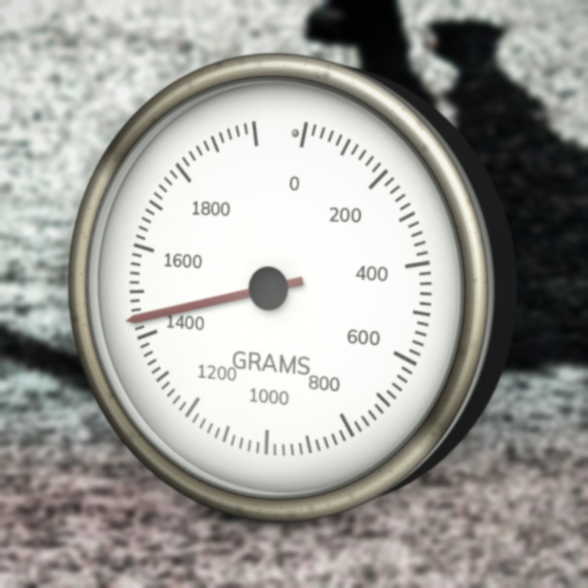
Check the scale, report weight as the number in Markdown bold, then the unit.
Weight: **1440** g
